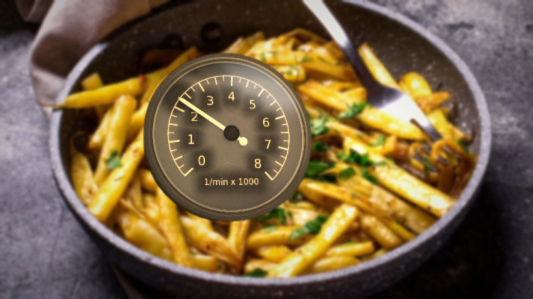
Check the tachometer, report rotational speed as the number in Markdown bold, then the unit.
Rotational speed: **2250** rpm
